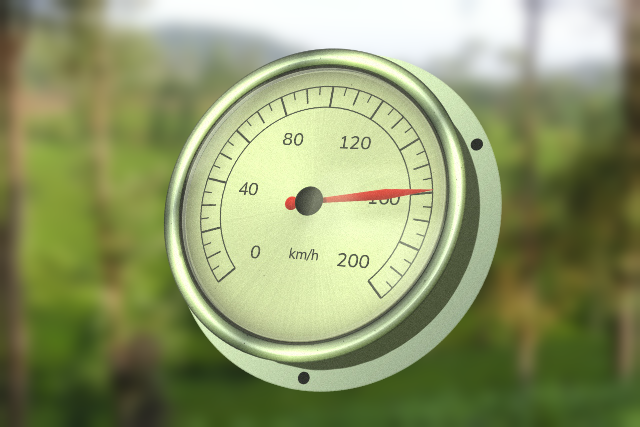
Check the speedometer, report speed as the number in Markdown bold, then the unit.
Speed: **160** km/h
